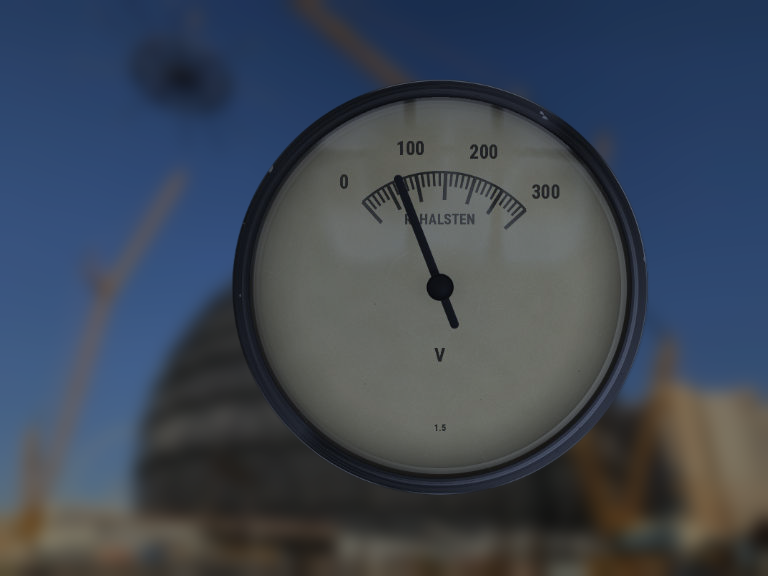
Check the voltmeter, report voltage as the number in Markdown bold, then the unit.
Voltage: **70** V
